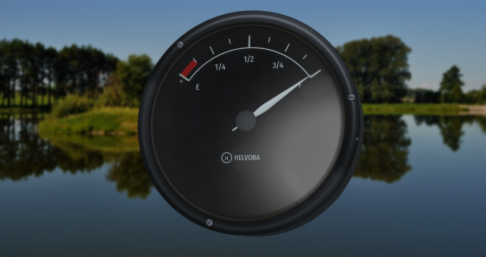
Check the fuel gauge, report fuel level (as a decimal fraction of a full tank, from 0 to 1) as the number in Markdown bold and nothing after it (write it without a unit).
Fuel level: **1**
